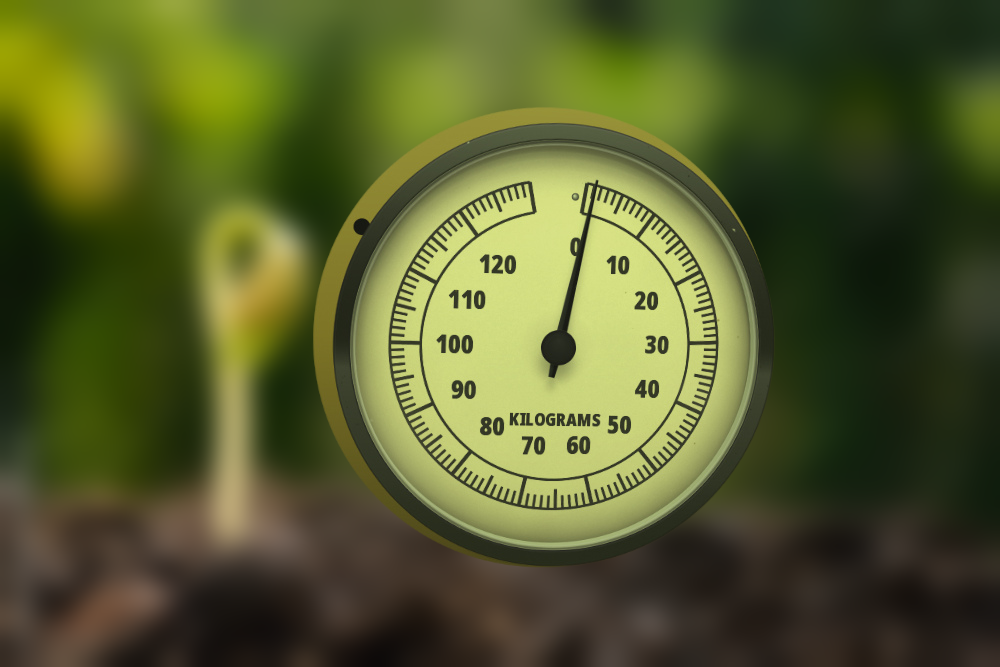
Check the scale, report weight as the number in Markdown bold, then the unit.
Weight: **1** kg
